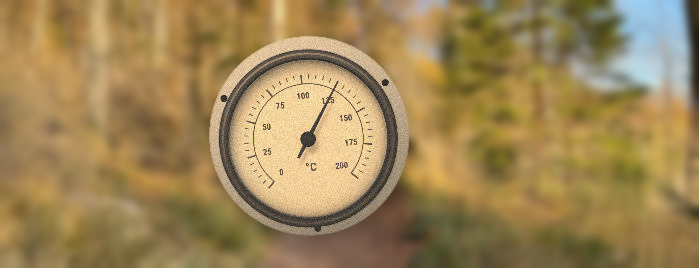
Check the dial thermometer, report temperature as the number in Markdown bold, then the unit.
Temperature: **125** °C
